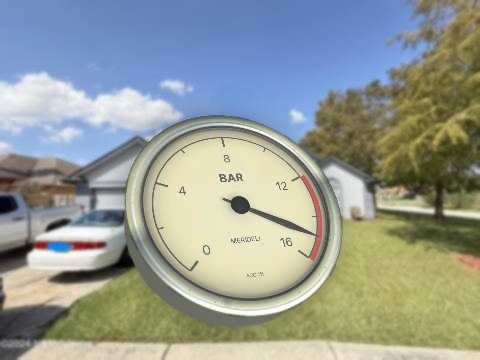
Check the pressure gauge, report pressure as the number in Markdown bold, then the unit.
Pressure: **15** bar
